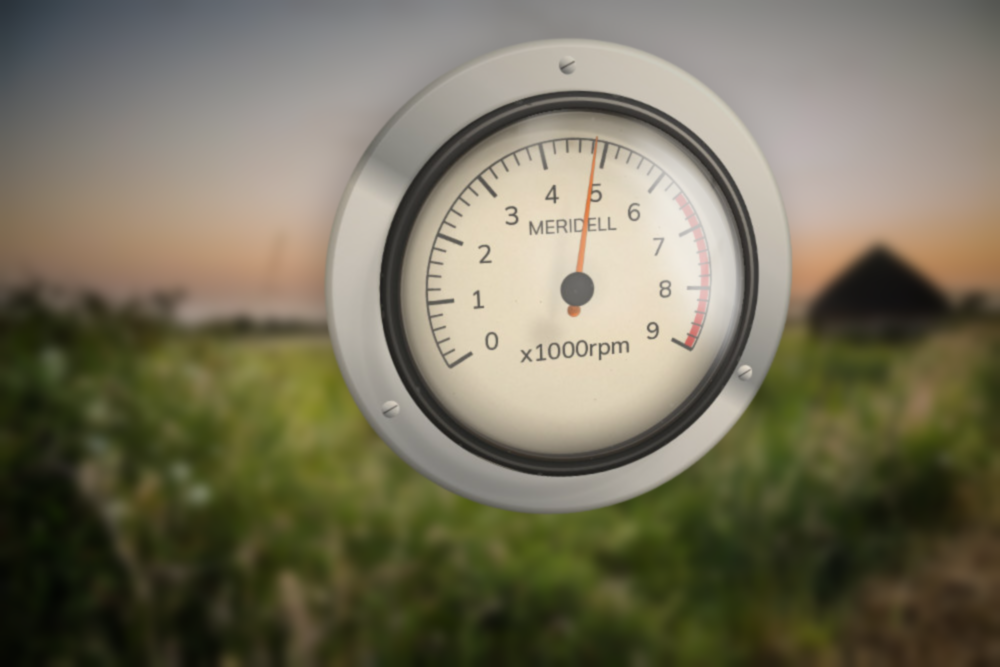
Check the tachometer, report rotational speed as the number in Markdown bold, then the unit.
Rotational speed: **4800** rpm
